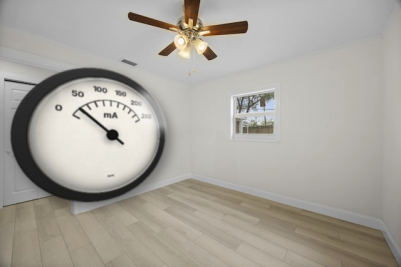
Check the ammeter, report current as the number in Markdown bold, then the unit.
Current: **25** mA
